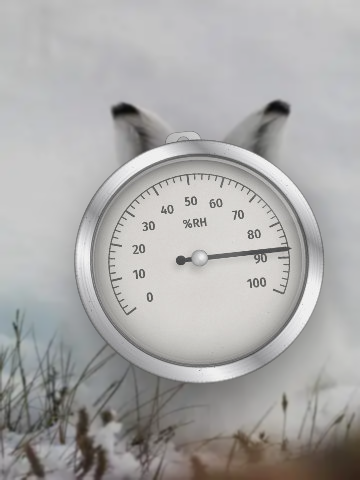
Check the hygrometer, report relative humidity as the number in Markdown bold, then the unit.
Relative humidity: **88** %
